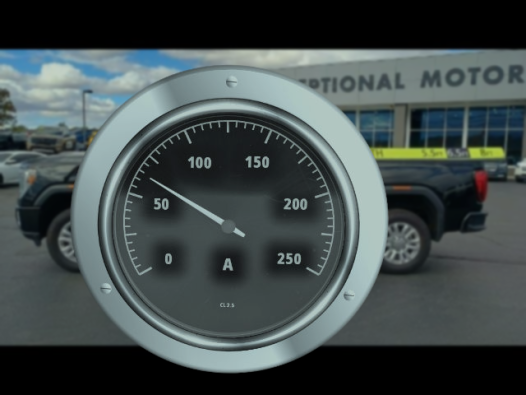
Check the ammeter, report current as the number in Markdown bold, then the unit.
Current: **65** A
